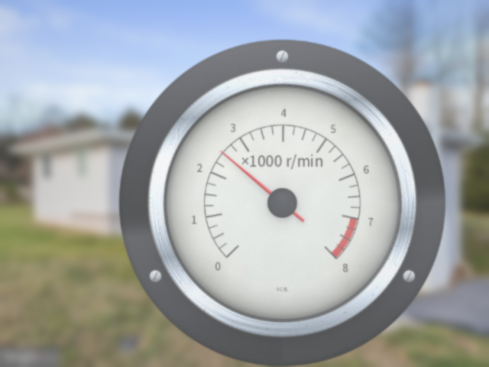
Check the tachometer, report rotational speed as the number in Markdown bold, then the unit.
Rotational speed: **2500** rpm
